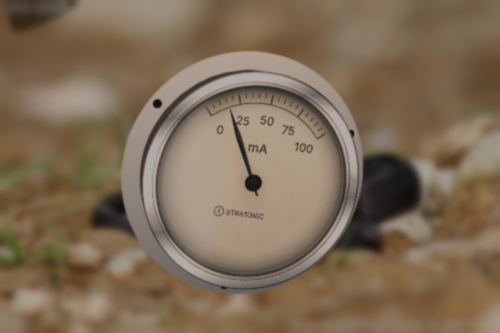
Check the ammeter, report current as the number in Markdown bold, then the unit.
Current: **15** mA
